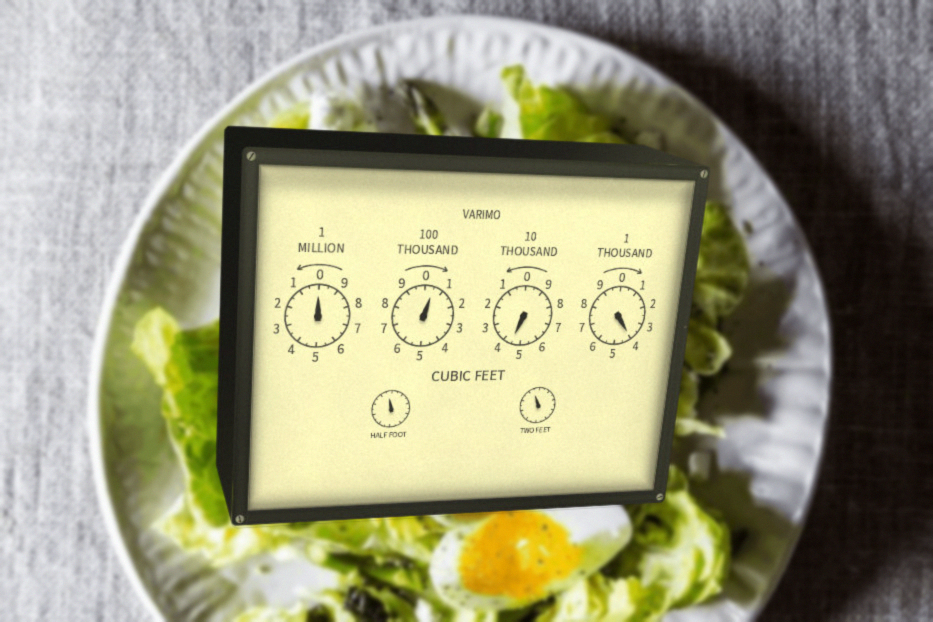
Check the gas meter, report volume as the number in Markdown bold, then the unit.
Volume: **4400** ft³
